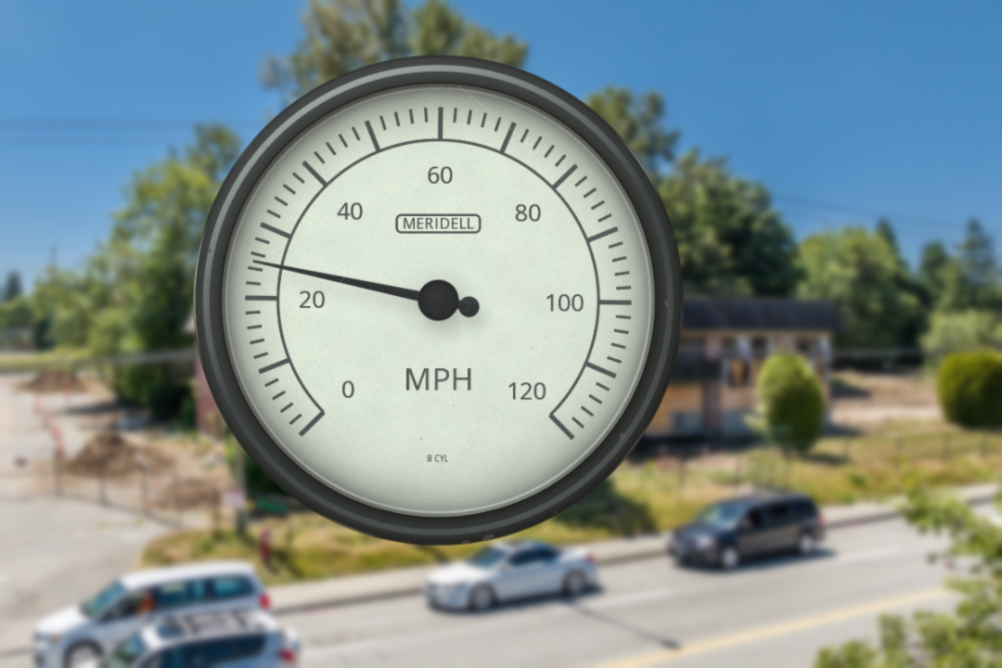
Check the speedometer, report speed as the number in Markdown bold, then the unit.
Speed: **25** mph
